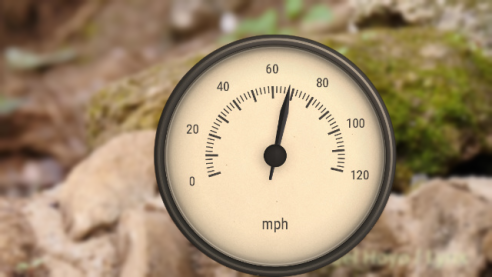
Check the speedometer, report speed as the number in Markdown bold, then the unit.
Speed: **68** mph
